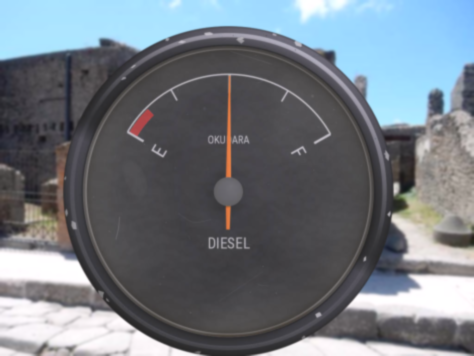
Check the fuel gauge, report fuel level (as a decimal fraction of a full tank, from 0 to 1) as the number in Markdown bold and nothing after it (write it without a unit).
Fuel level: **0.5**
